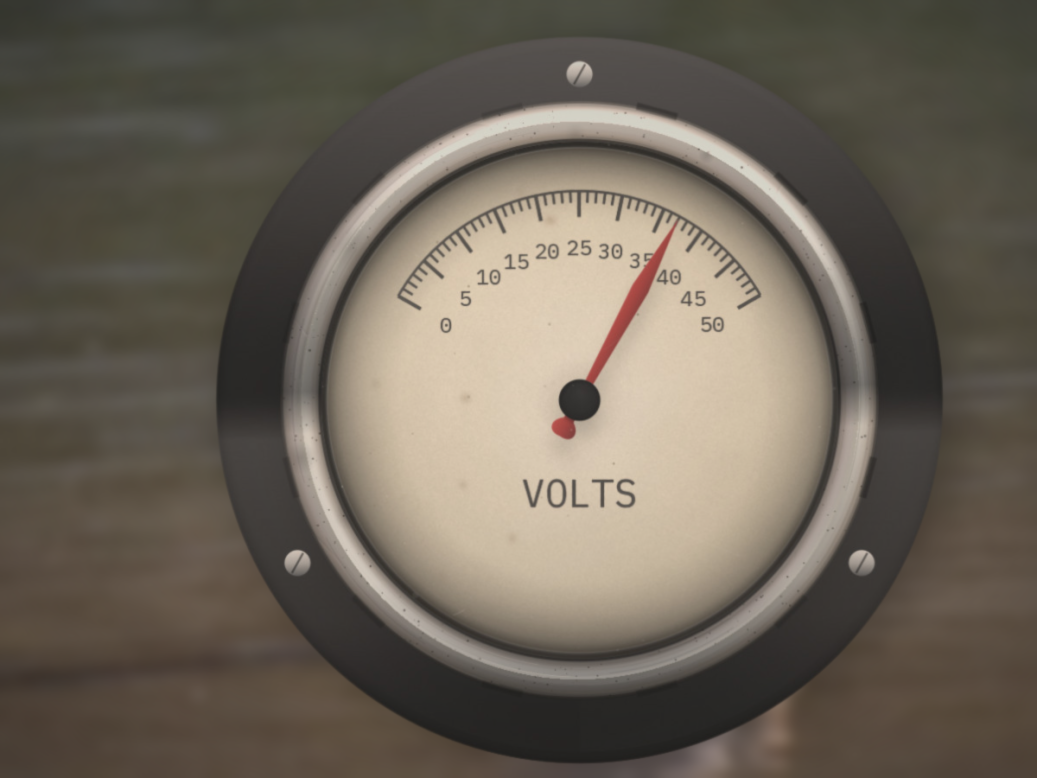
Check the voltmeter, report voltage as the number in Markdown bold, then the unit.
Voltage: **37** V
